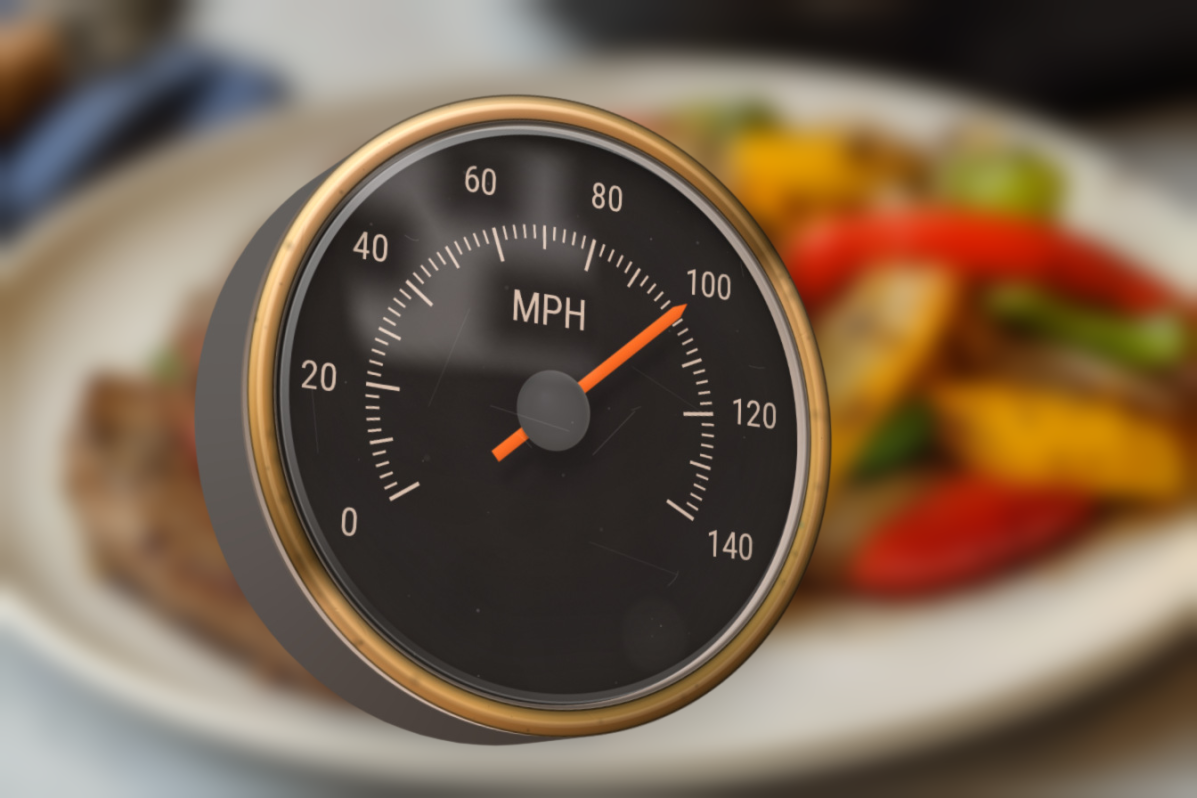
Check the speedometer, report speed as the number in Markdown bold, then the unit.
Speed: **100** mph
